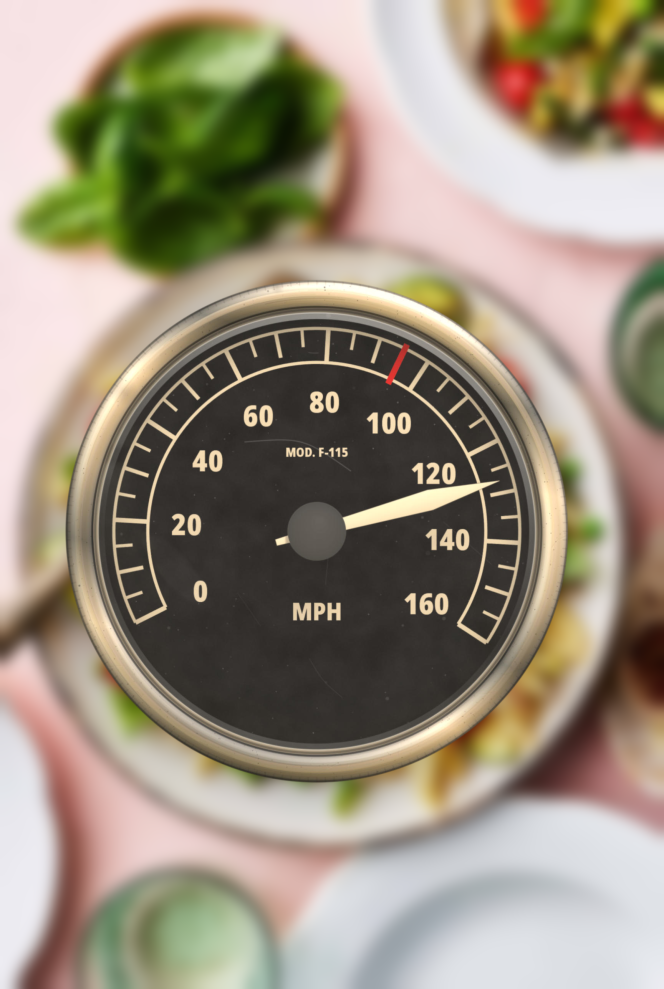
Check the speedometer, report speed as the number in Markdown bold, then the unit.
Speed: **127.5** mph
